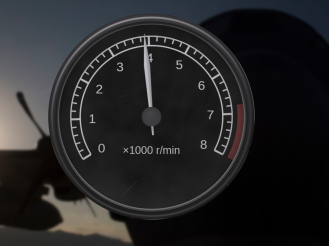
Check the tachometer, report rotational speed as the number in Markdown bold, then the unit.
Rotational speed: **3900** rpm
